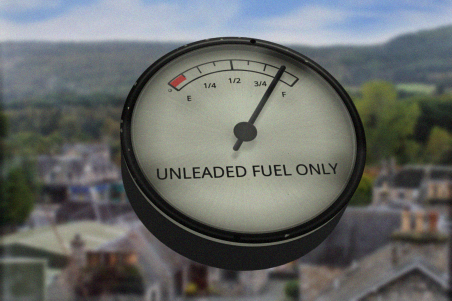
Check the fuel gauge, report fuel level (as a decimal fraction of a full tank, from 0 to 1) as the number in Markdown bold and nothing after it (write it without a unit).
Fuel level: **0.875**
